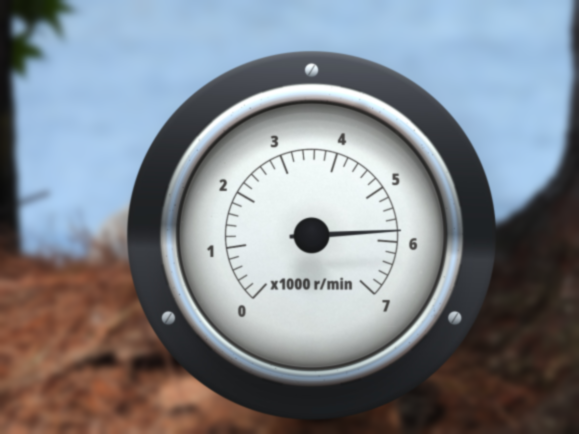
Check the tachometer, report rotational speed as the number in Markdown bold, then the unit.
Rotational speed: **5800** rpm
